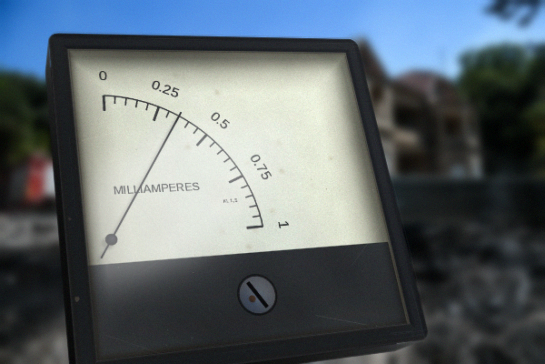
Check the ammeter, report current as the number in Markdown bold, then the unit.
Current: **0.35** mA
